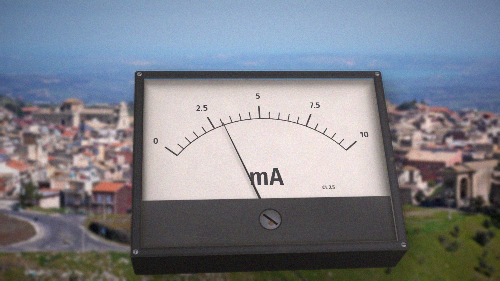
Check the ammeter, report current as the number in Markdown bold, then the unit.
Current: **3** mA
